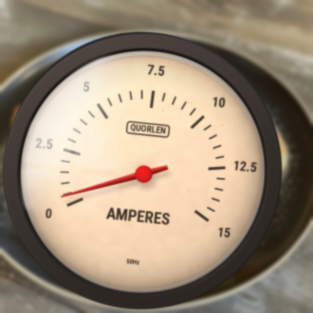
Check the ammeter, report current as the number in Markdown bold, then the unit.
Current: **0.5** A
